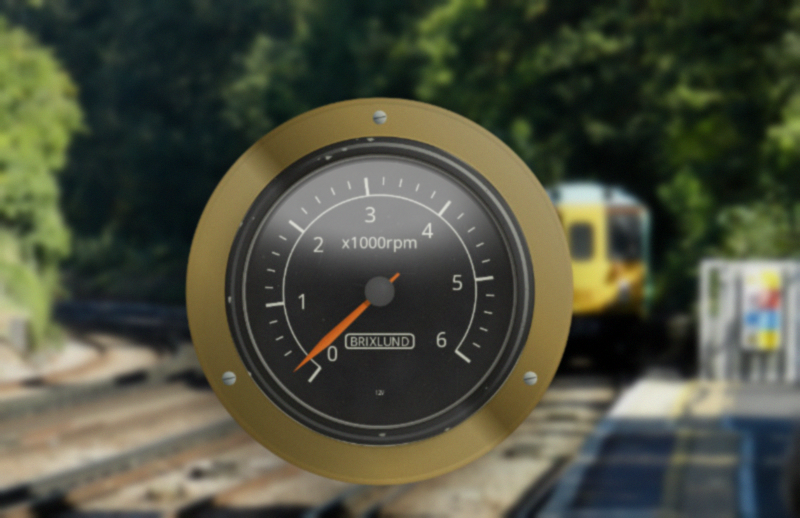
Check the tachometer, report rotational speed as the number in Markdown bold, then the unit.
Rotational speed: **200** rpm
